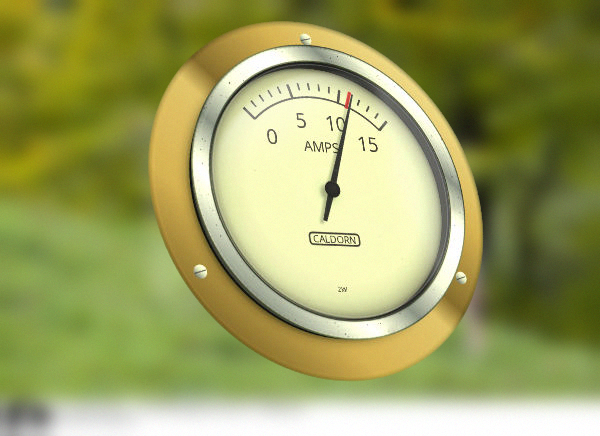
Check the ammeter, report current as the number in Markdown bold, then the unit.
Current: **11** A
